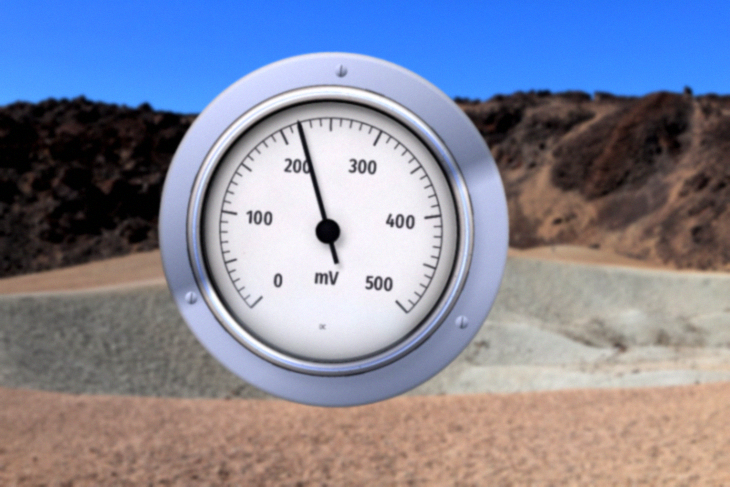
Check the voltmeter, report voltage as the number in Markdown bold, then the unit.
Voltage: **220** mV
